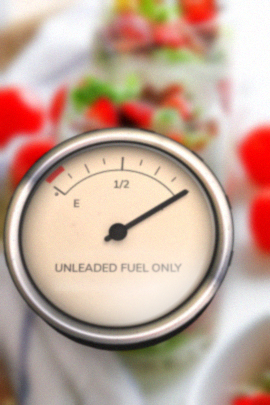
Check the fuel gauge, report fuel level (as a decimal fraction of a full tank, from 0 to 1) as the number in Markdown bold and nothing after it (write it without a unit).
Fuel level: **1**
